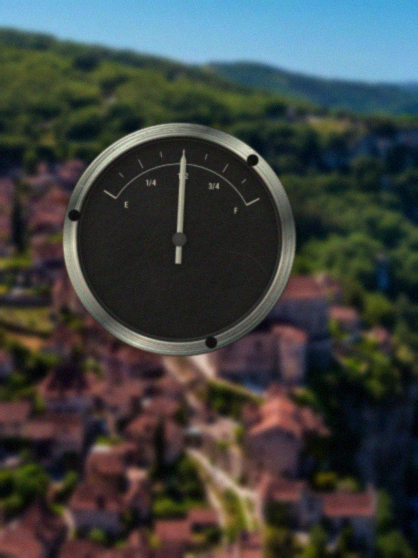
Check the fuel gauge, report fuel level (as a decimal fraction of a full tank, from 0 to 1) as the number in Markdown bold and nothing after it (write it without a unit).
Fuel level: **0.5**
